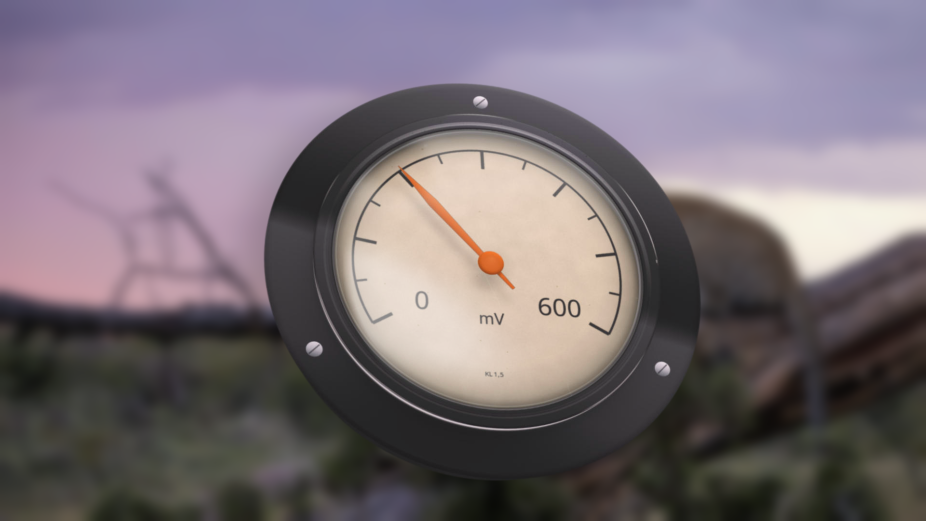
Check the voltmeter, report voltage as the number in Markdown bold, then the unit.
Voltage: **200** mV
